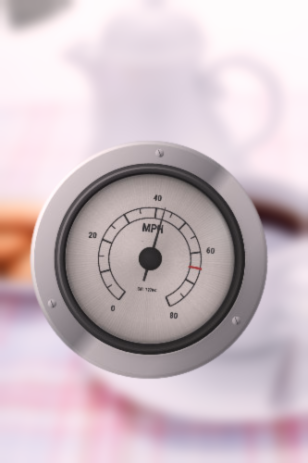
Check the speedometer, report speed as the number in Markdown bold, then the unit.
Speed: **42.5** mph
